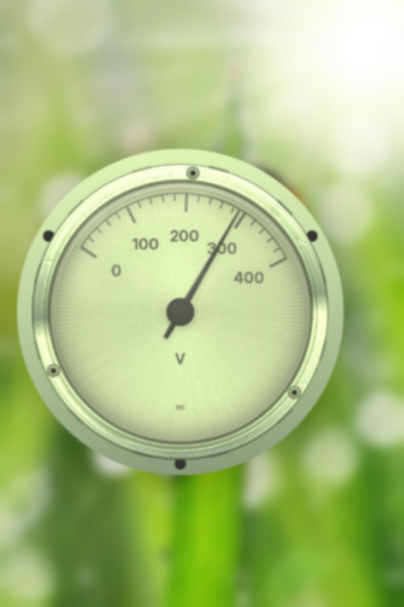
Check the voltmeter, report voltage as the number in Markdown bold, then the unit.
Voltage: **290** V
